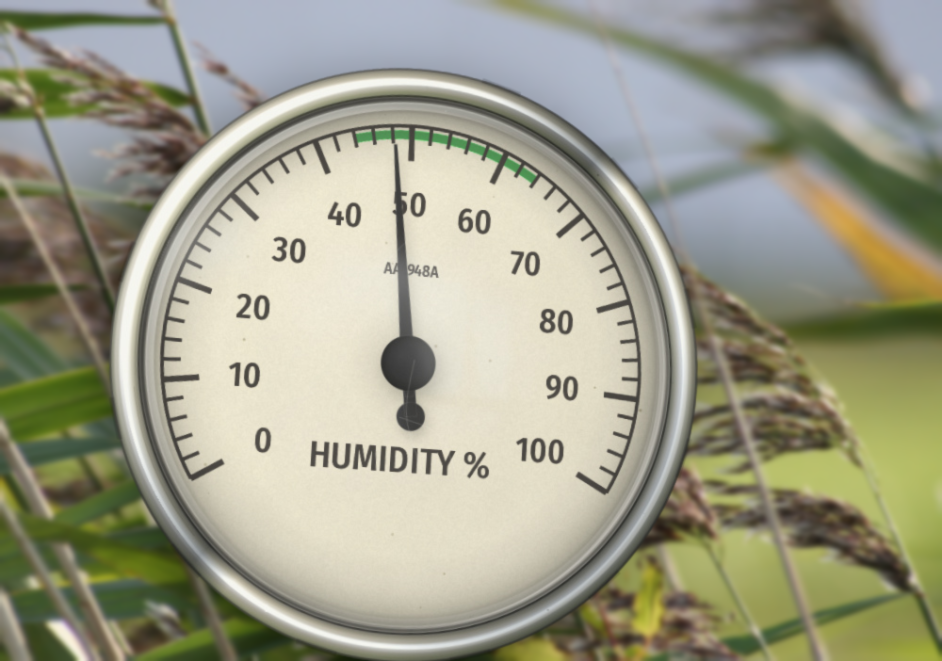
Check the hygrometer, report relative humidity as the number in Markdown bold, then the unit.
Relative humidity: **48** %
